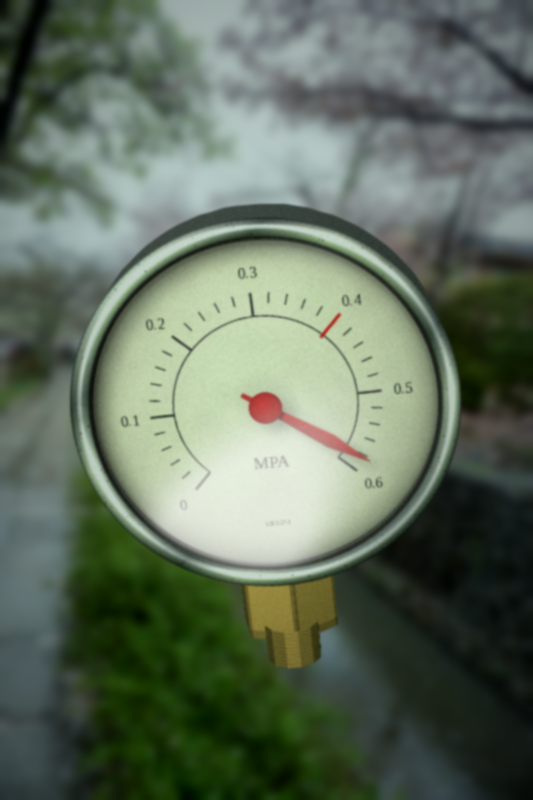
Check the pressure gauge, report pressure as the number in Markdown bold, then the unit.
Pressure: **0.58** MPa
